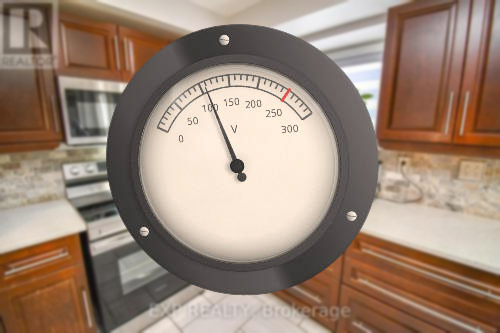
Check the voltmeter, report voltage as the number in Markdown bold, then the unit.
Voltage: **110** V
